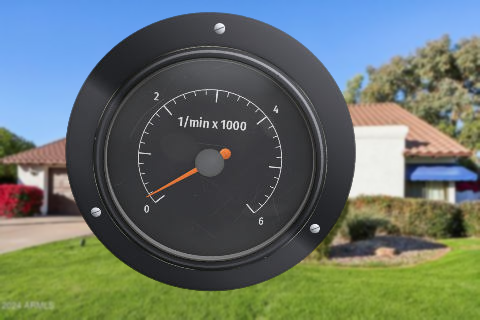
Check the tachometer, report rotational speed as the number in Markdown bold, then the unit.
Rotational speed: **200** rpm
